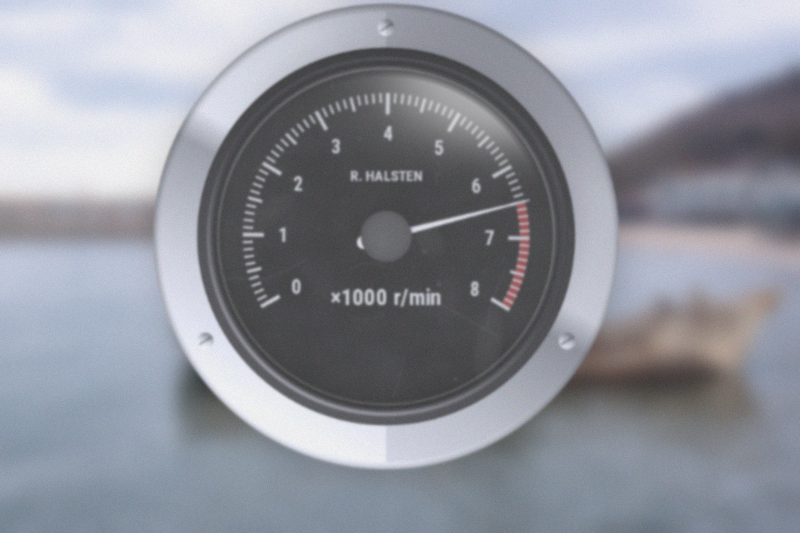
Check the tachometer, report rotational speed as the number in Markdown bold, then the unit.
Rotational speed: **6500** rpm
